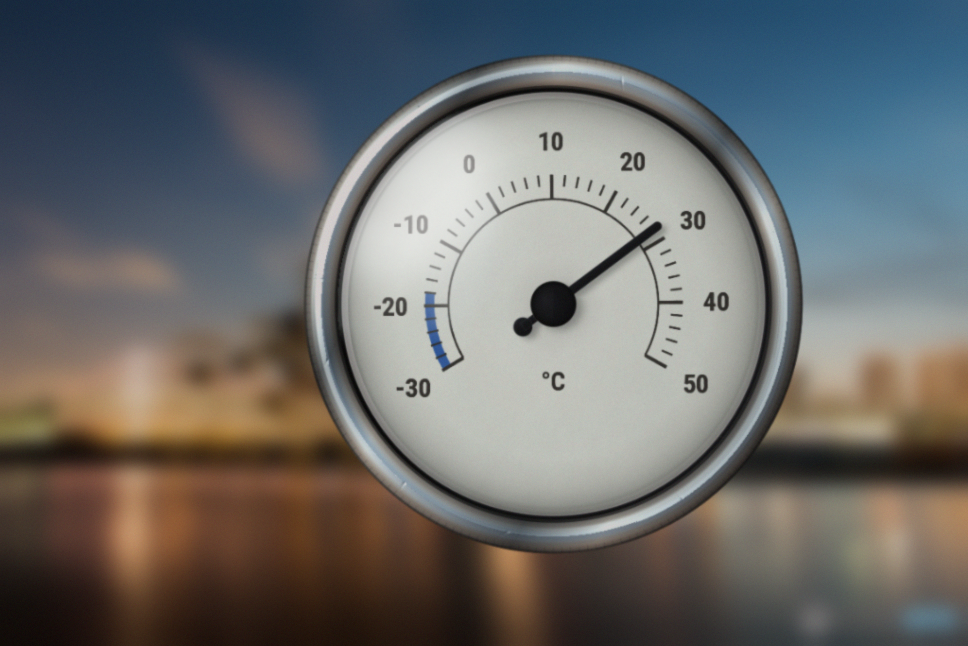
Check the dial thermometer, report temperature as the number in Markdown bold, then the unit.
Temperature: **28** °C
